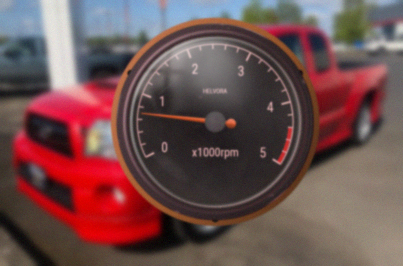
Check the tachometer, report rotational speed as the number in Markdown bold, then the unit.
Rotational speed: **700** rpm
